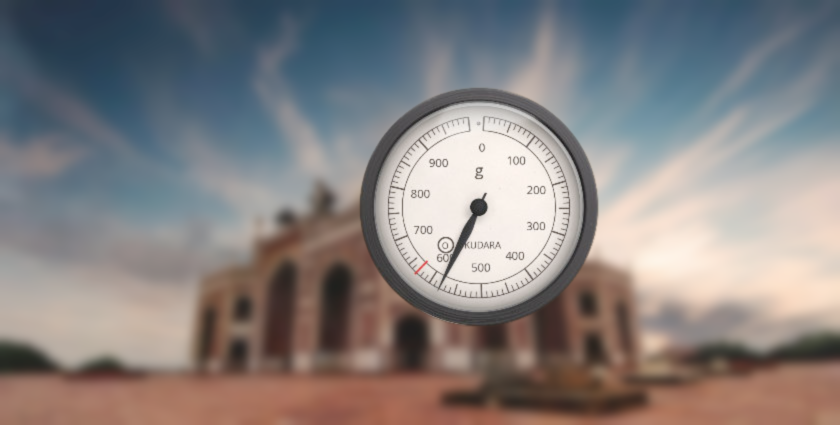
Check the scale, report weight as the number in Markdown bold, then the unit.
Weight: **580** g
